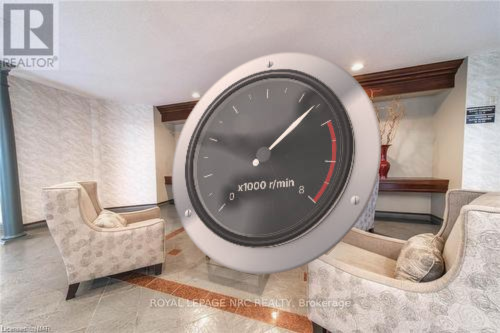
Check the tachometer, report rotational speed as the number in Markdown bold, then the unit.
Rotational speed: **5500** rpm
